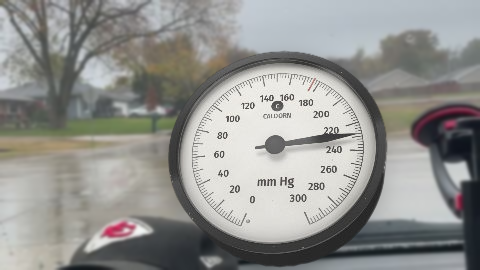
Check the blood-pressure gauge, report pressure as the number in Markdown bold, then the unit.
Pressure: **230** mmHg
